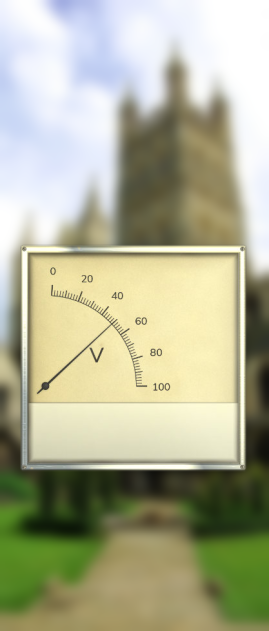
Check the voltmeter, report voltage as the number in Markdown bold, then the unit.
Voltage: **50** V
